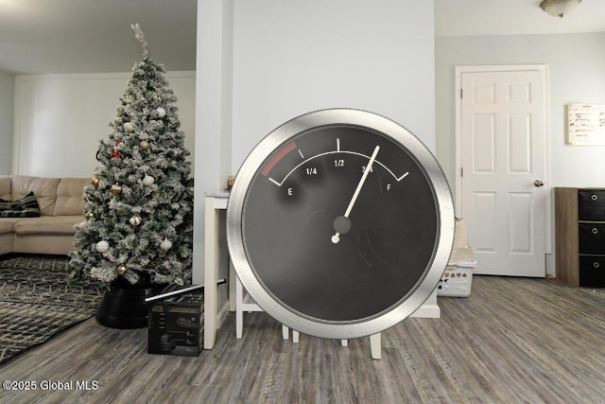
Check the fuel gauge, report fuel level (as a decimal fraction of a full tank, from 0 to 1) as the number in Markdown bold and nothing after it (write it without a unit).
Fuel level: **0.75**
